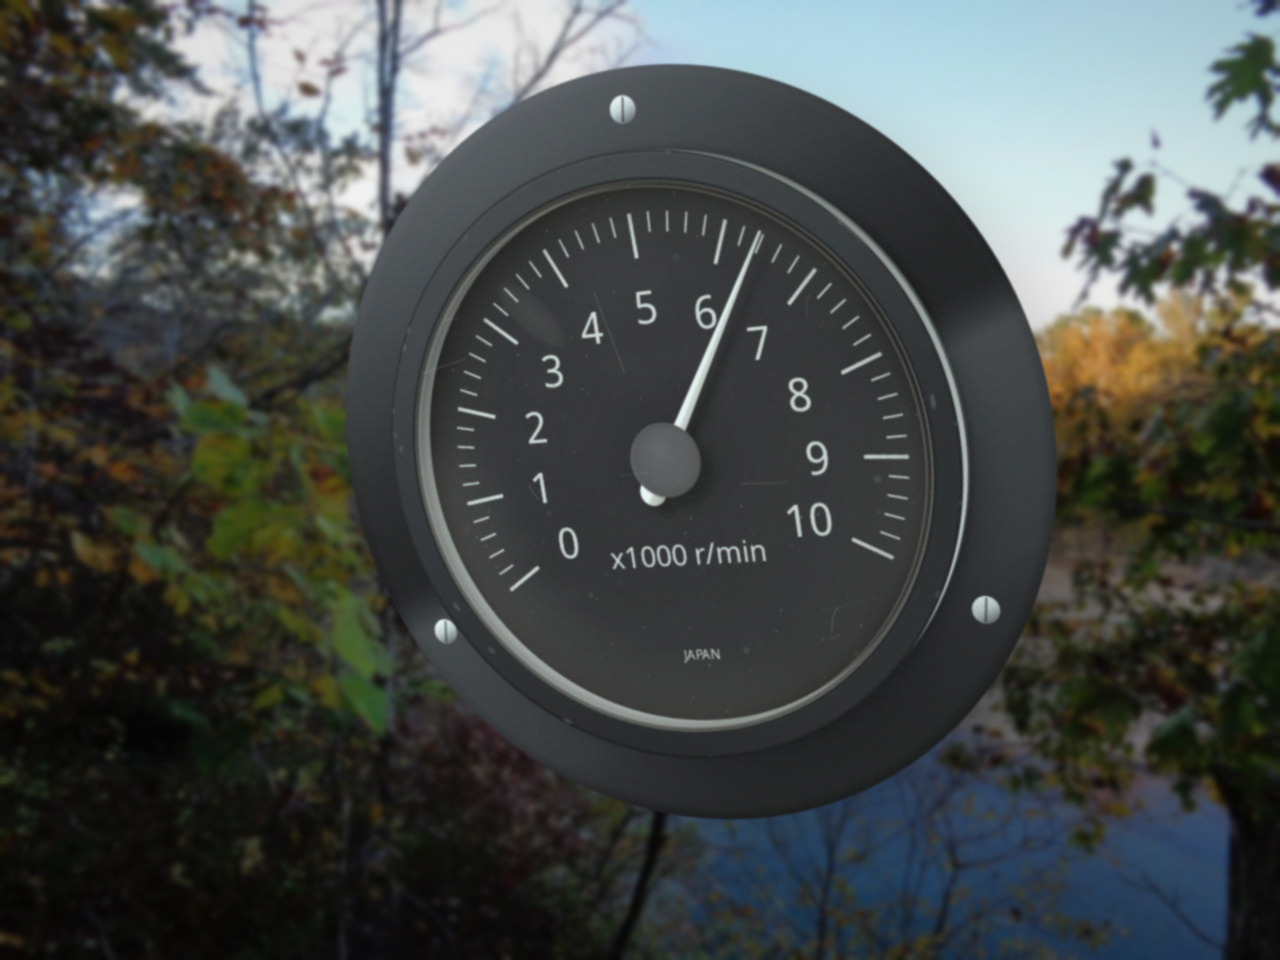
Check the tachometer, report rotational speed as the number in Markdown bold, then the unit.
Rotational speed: **6400** rpm
